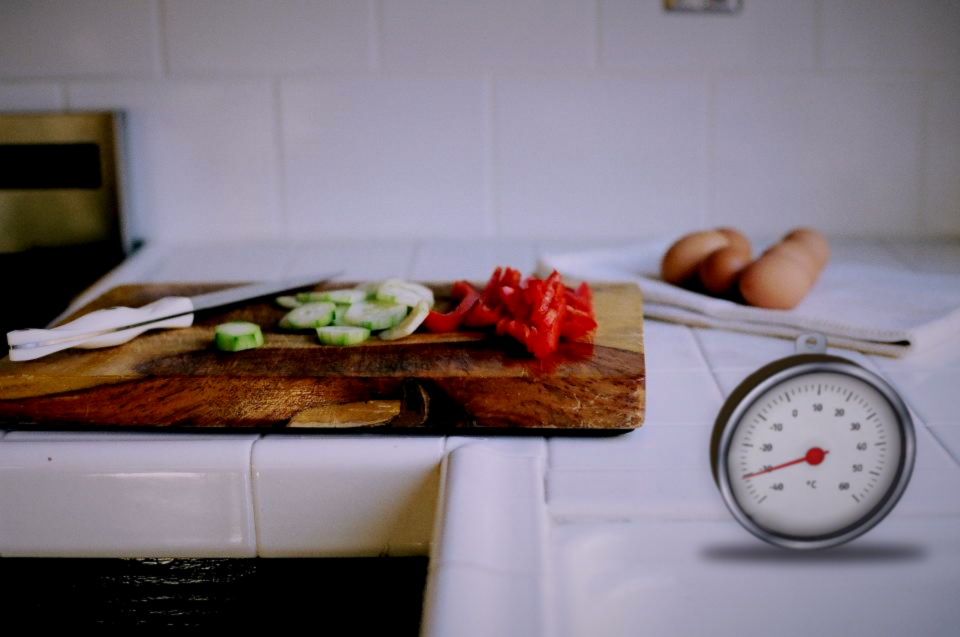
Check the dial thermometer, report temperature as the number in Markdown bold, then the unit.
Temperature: **-30** °C
